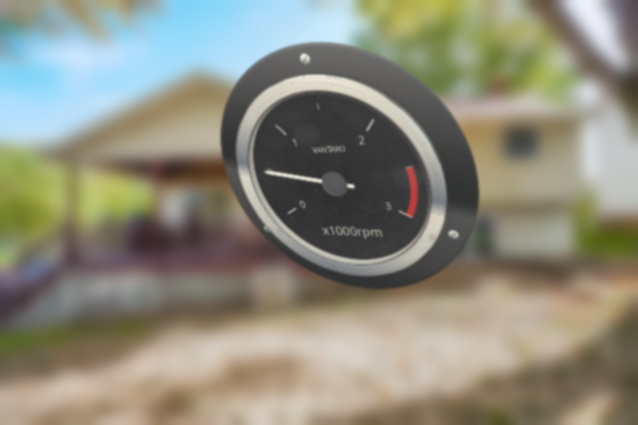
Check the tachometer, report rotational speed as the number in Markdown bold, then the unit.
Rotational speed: **500** rpm
